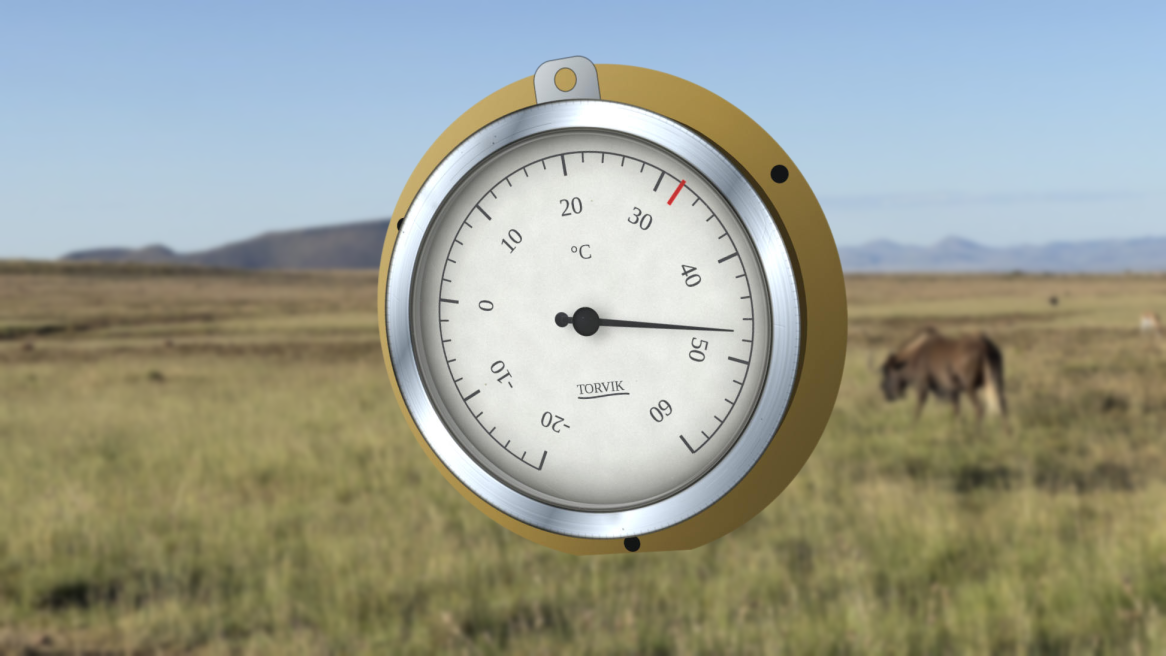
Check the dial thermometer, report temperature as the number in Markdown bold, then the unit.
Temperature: **47** °C
